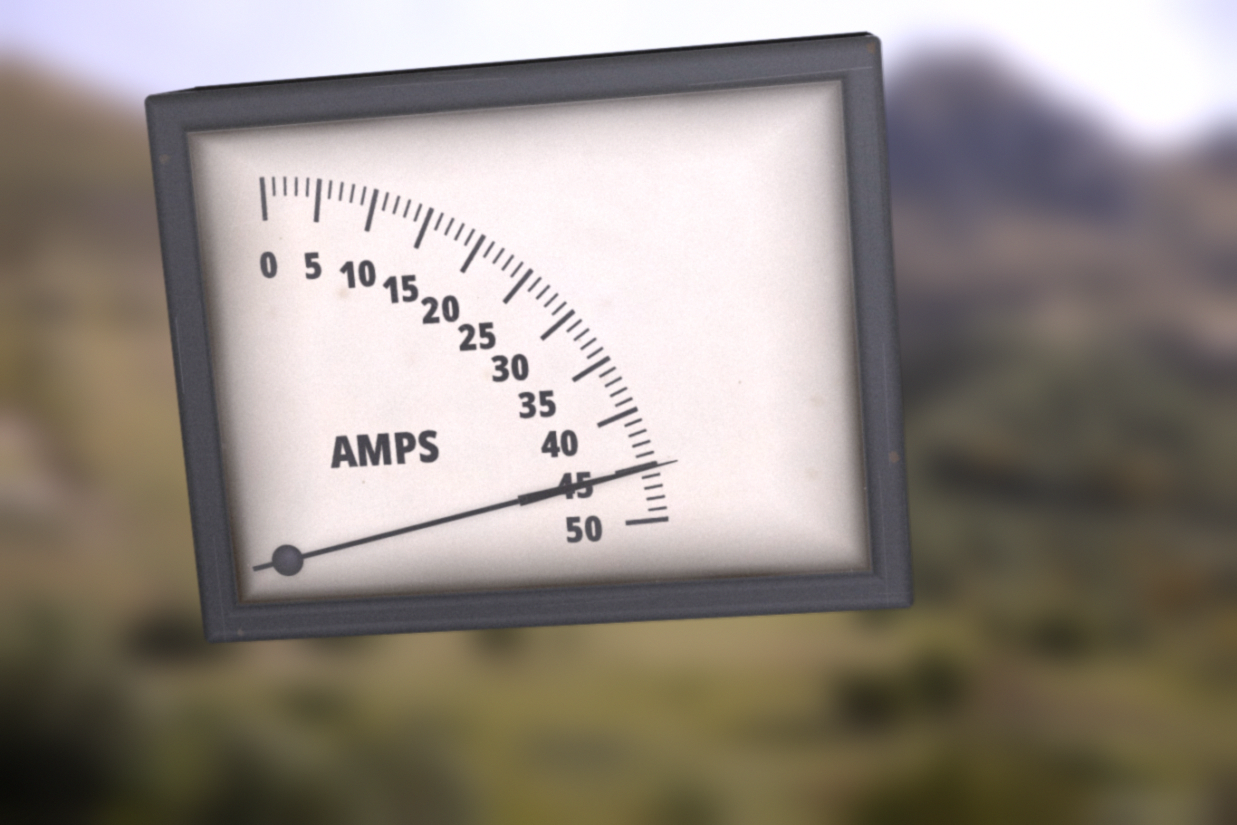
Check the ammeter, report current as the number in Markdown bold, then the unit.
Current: **45** A
